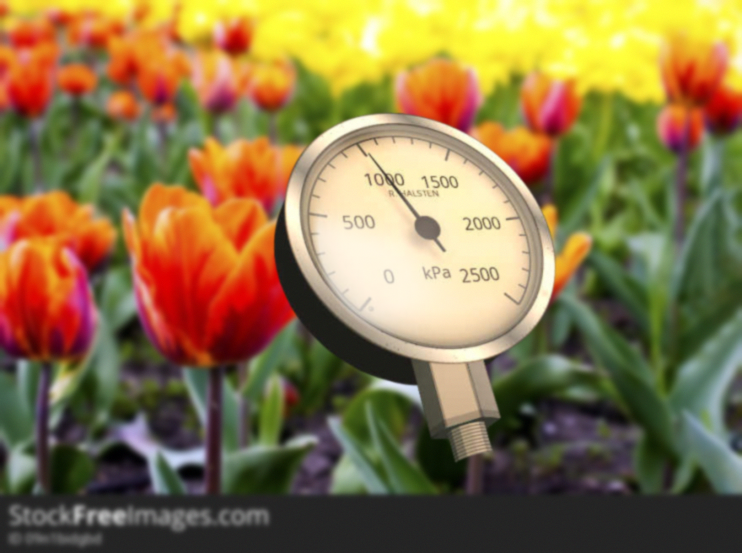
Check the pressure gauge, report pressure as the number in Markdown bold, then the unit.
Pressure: **1000** kPa
